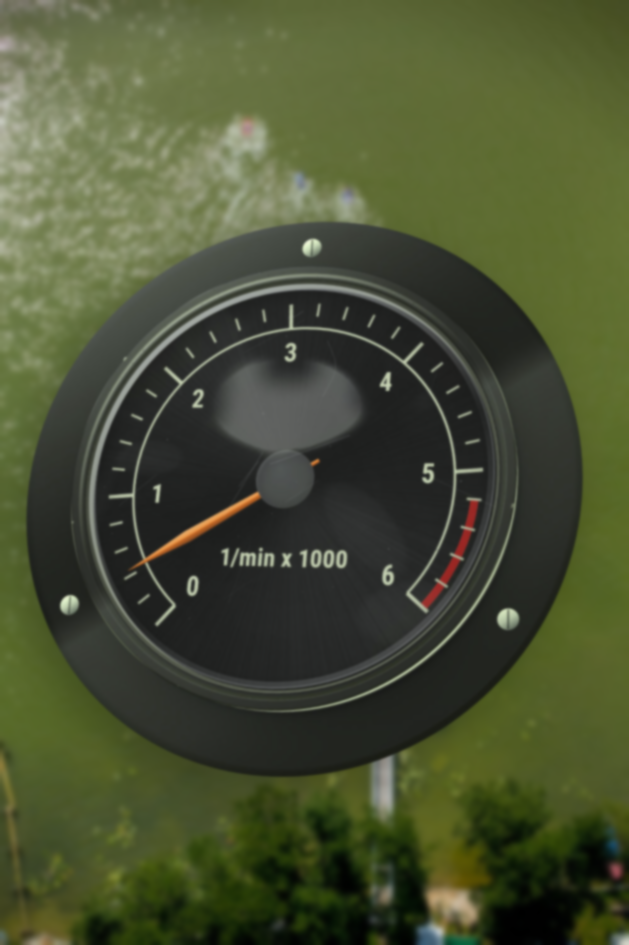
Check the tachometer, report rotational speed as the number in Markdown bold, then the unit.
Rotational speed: **400** rpm
